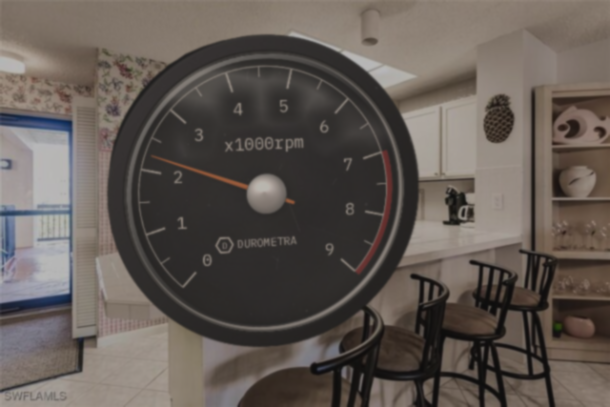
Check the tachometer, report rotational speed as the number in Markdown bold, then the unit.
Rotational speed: **2250** rpm
